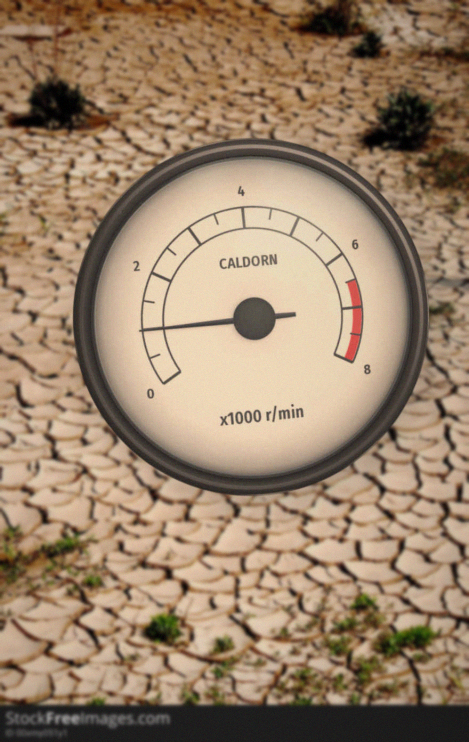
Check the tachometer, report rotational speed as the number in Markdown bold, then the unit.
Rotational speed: **1000** rpm
